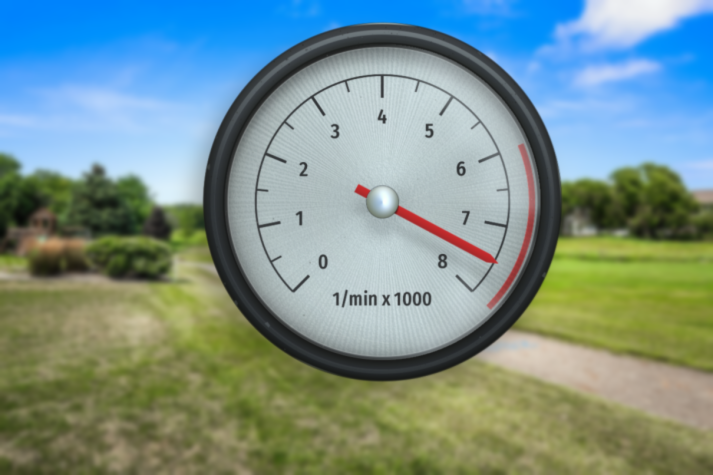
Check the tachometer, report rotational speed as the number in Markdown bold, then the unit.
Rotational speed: **7500** rpm
